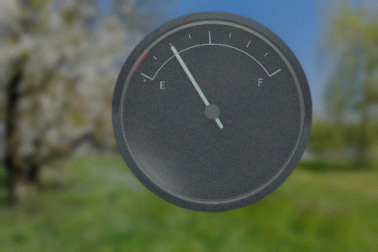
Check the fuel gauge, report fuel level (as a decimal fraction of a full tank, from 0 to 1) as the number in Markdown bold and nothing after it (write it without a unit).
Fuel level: **0.25**
